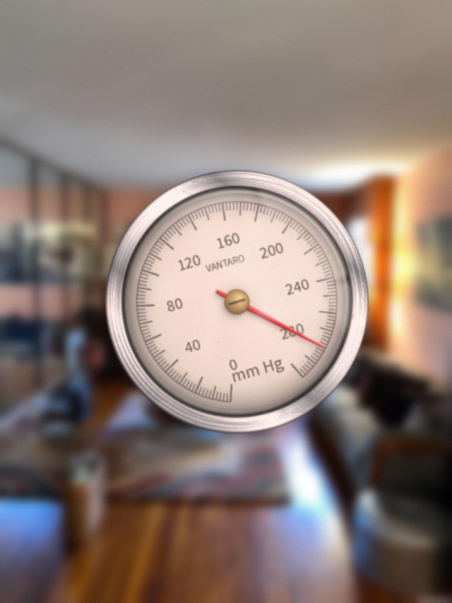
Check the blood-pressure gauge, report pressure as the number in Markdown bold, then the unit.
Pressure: **280** mmHg
